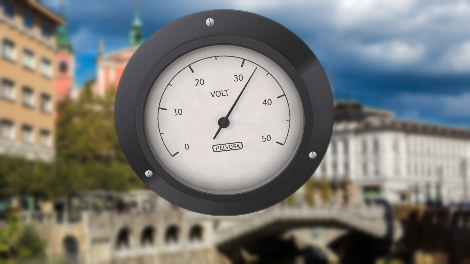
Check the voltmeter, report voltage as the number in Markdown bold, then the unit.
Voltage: **32.5** V
